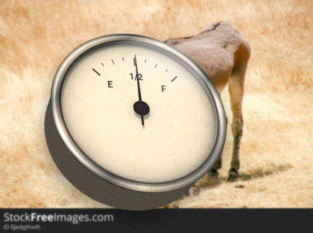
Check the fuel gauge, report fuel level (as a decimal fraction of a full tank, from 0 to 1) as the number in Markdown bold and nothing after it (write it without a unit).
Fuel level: **0.5**
